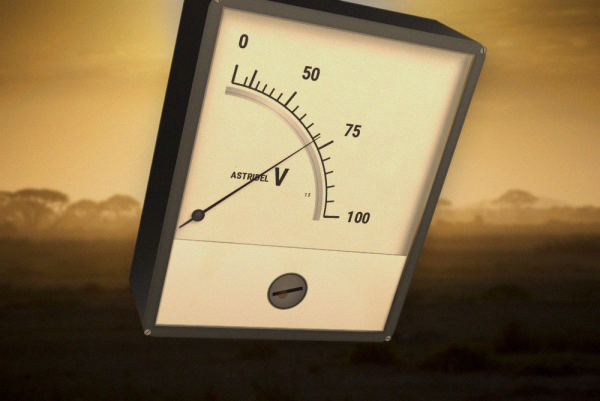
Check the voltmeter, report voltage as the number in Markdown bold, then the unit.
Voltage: **70** V
